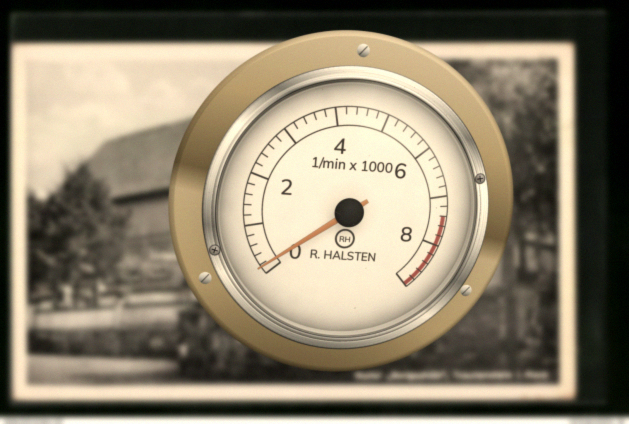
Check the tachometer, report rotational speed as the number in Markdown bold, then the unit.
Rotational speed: **200** rpm
